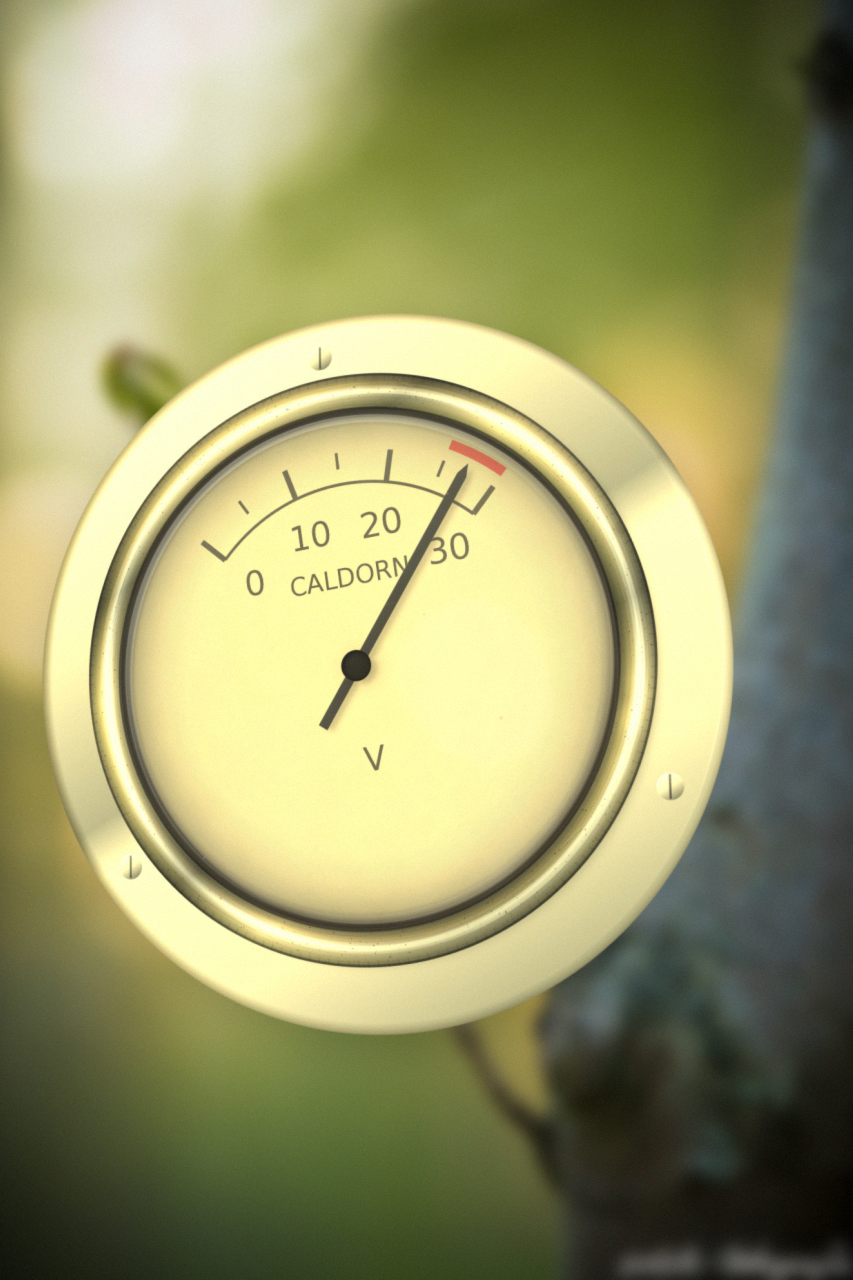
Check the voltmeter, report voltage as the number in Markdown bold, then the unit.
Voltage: **27.5** V
